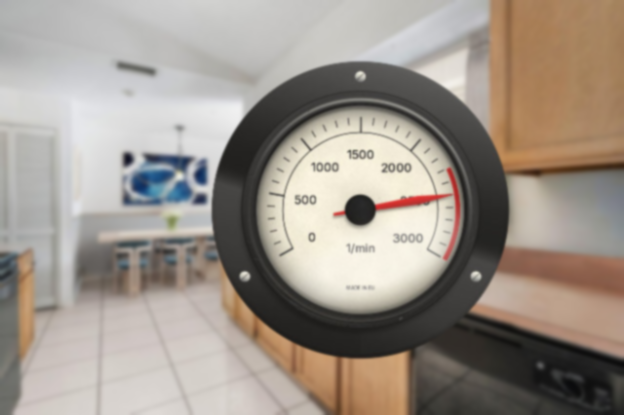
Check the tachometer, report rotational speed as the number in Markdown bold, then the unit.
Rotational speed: **2500** rpm
